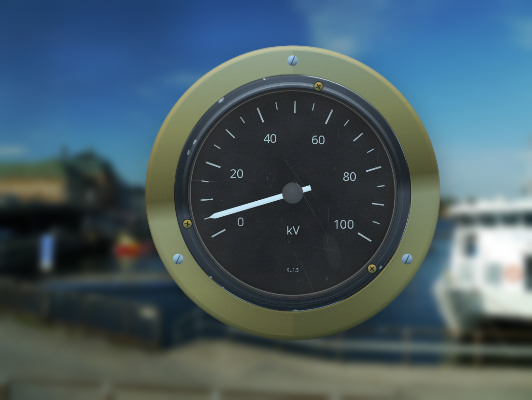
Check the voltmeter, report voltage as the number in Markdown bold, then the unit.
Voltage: **5** kV
